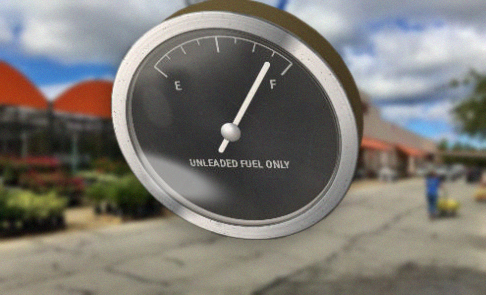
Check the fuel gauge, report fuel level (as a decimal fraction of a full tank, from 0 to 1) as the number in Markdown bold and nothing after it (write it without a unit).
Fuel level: **0.875**
